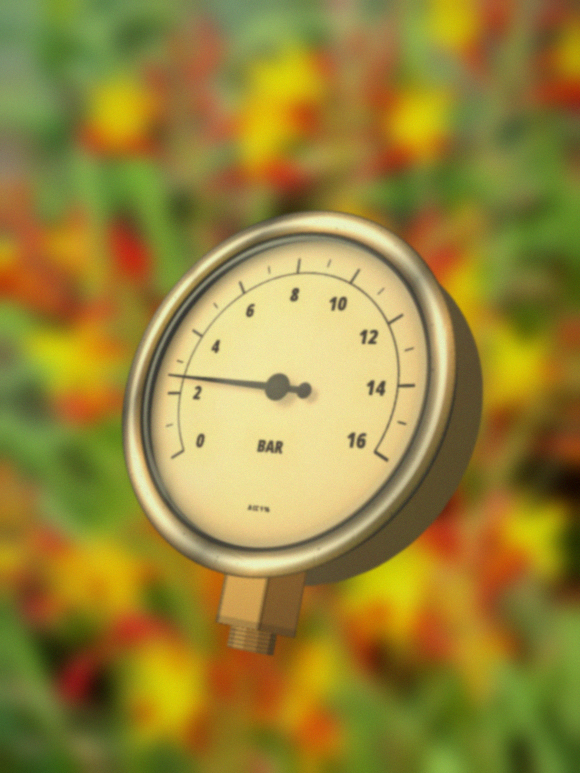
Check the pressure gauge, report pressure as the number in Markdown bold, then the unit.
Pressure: **2.5** bar
